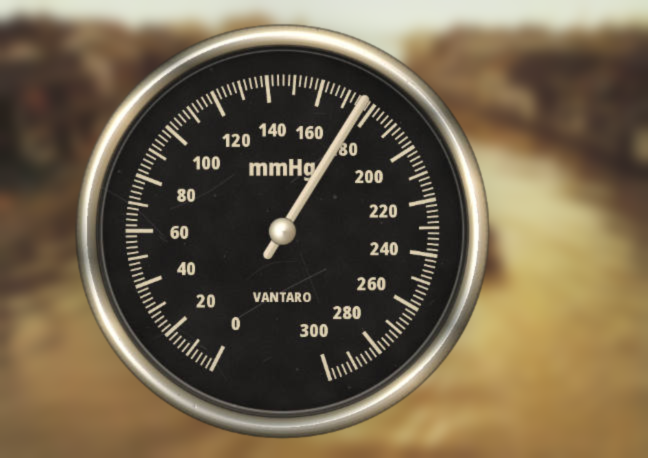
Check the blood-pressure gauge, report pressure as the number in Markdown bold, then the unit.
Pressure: **176** mmHg
